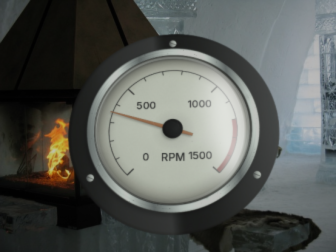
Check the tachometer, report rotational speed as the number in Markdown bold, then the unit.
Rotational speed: **350** rpm
